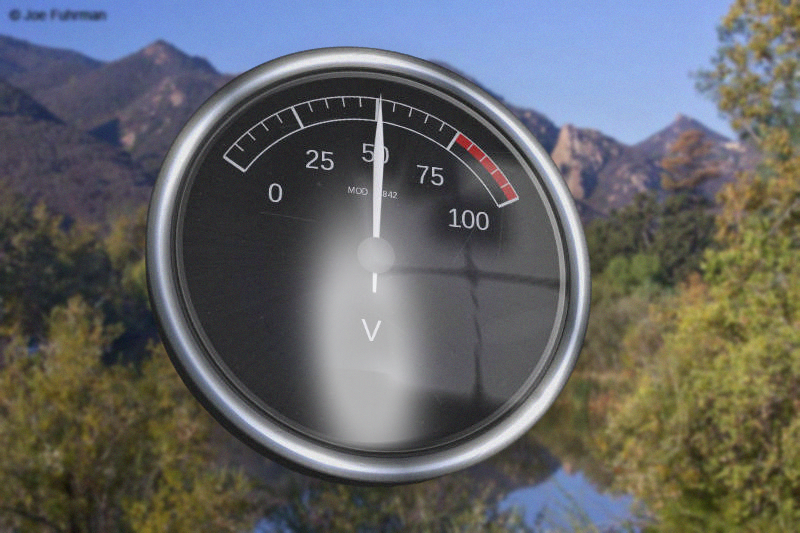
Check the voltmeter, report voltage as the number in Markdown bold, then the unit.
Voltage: **50** V
